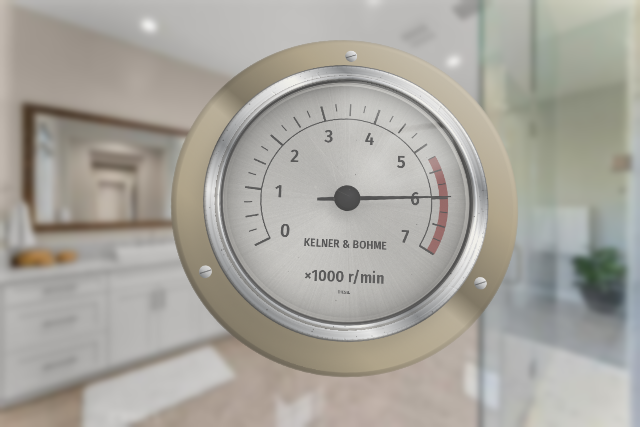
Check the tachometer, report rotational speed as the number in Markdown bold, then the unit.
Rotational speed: **6000** rpm
